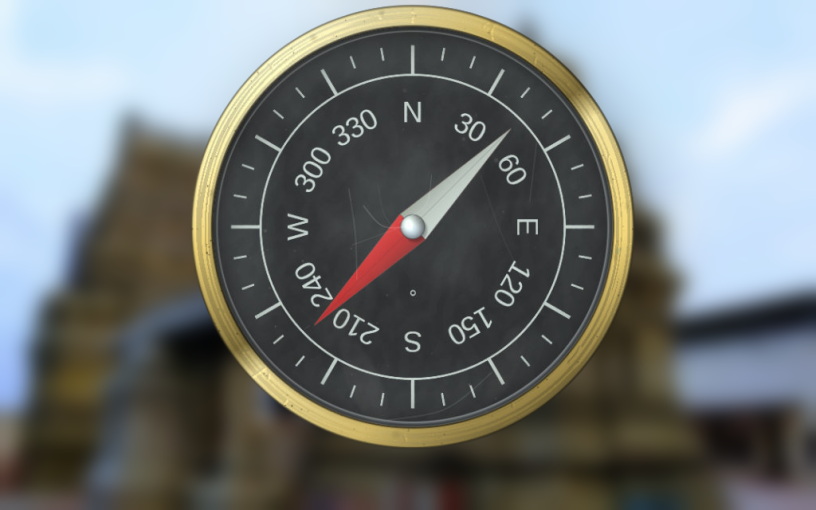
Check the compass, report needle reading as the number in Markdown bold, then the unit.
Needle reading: **225** °
